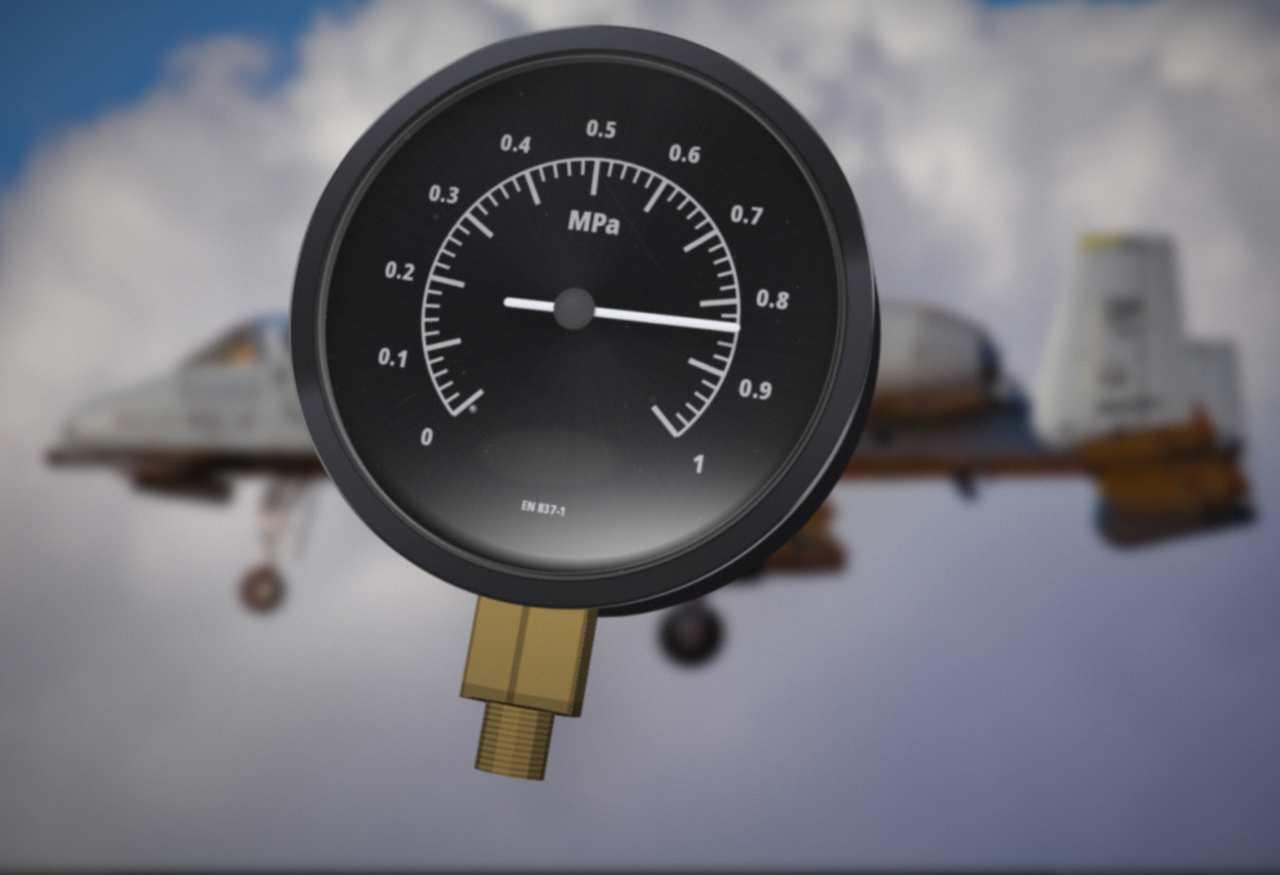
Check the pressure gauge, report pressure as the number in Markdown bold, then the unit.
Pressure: **0.84** MPa
